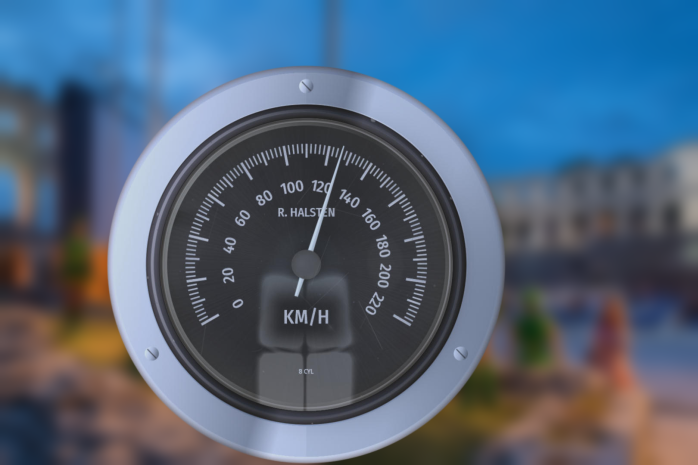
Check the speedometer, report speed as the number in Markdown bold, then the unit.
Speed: **126** km/h
